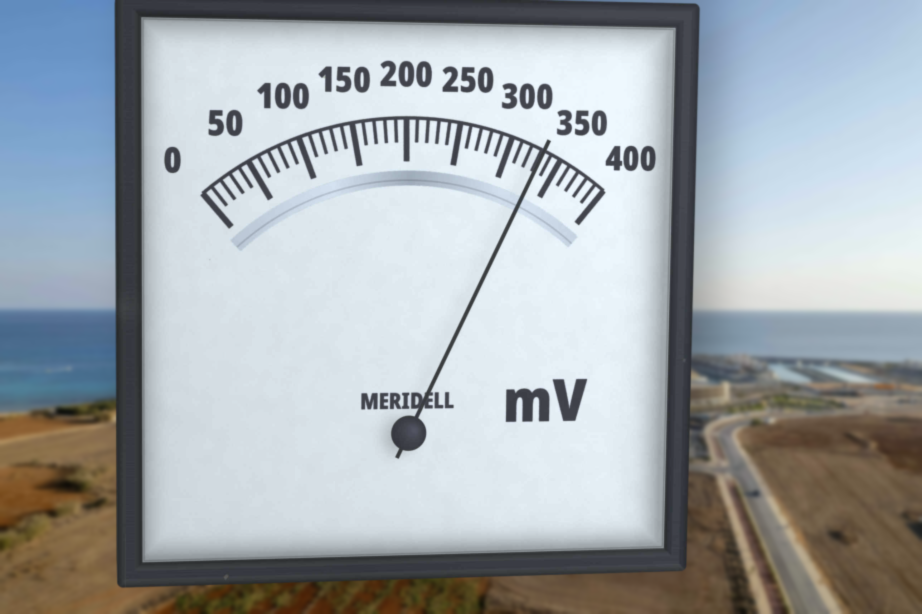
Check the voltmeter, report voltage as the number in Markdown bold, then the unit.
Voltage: **330** mV
